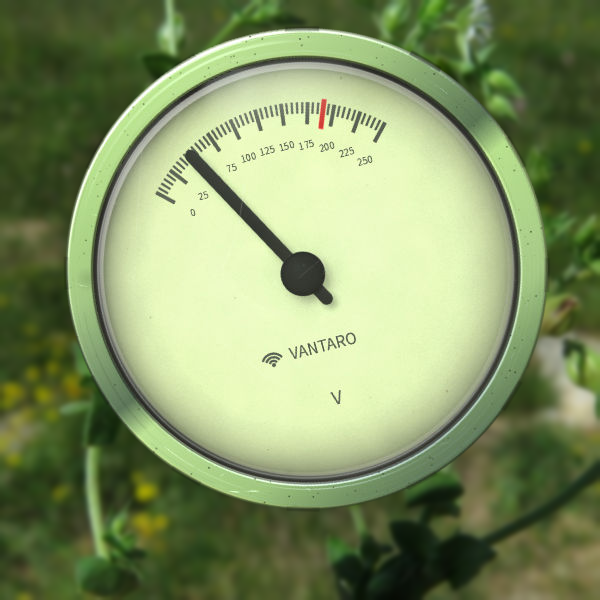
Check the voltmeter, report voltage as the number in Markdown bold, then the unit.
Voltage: **50** V
